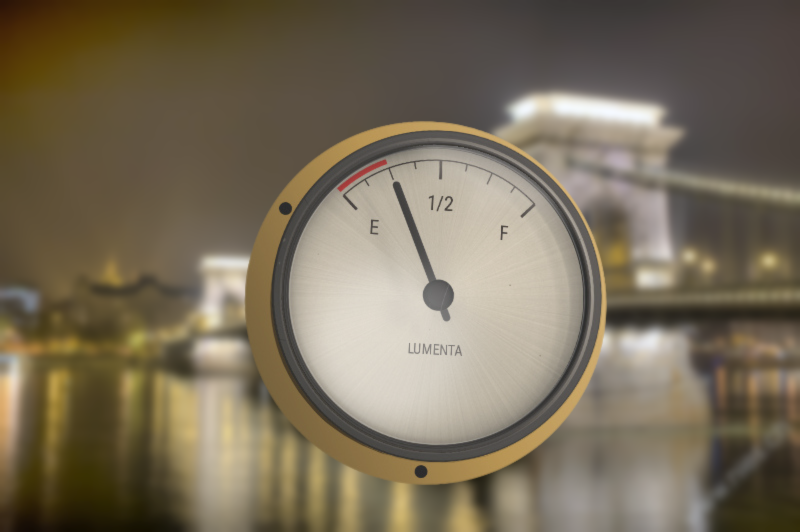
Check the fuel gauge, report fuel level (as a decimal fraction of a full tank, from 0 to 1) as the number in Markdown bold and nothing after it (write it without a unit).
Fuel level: **0.25**
